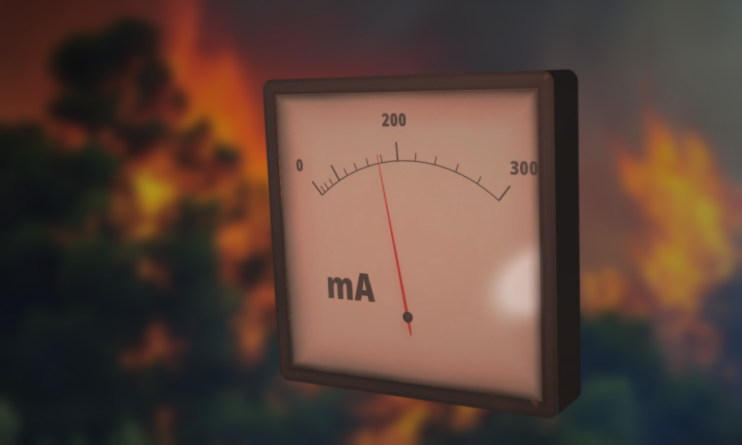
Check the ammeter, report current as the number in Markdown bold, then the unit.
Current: **180** mA
